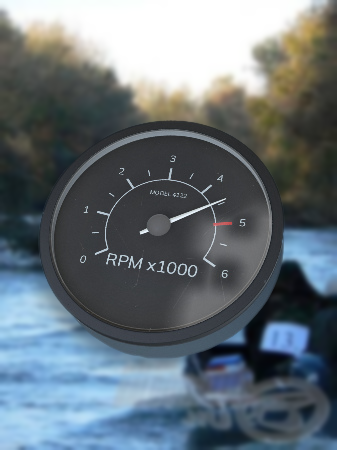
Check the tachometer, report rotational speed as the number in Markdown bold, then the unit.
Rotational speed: **4500** rpm
